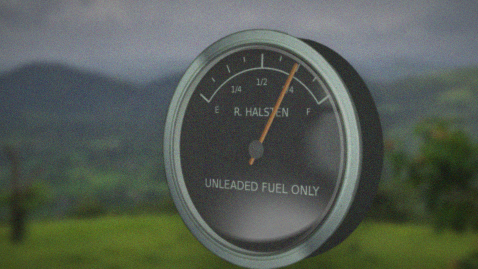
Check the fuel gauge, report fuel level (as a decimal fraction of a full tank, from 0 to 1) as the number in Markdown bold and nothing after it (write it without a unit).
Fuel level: **0.75**
